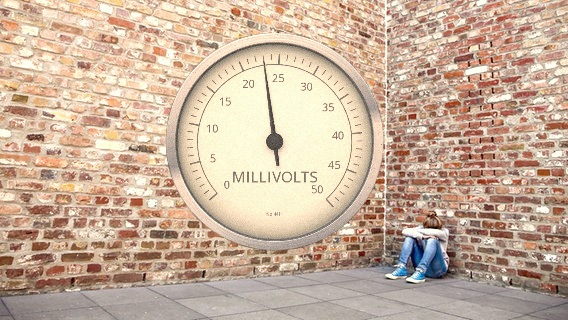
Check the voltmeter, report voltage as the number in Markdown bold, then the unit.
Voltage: **23** mV
